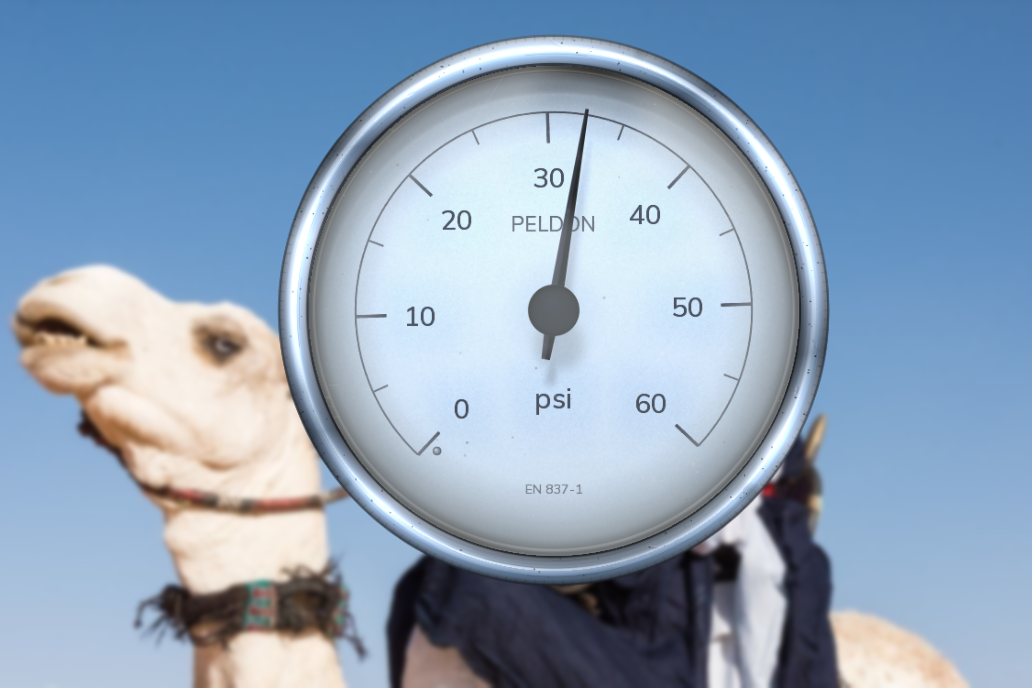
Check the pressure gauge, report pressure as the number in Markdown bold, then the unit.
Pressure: **32.5** psi
